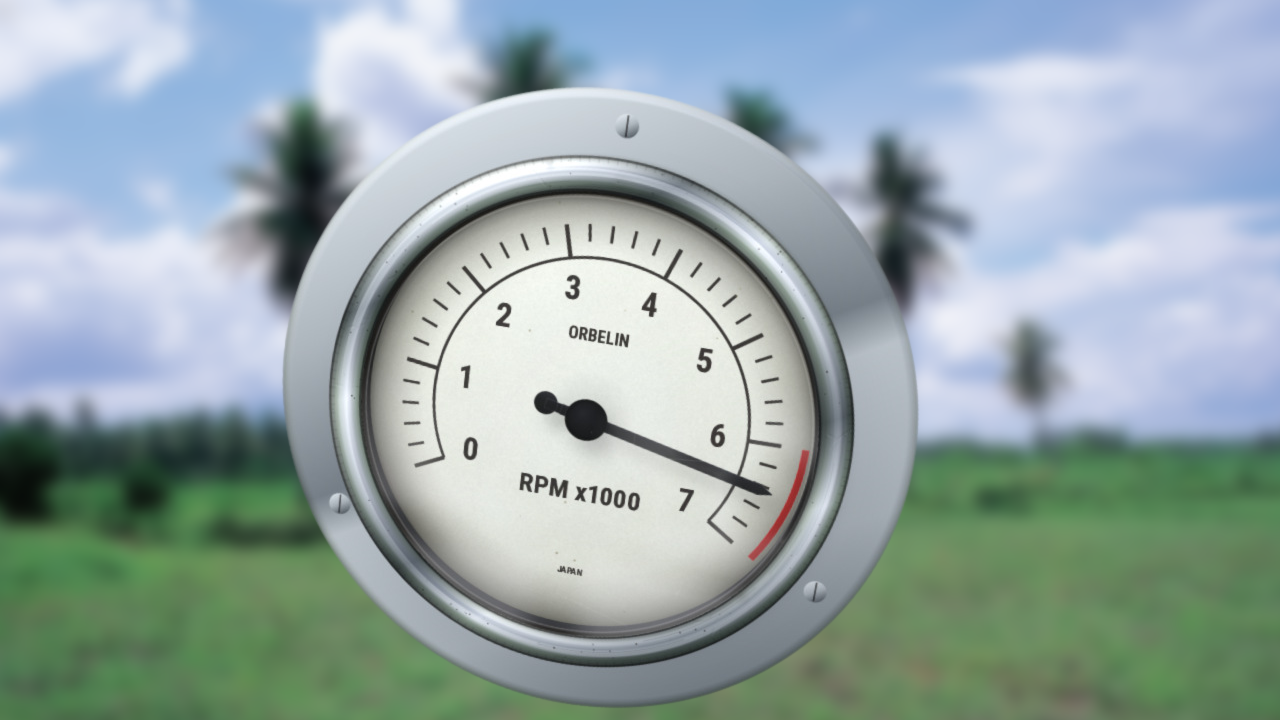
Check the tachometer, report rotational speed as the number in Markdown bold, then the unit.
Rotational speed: **6400** rpm
